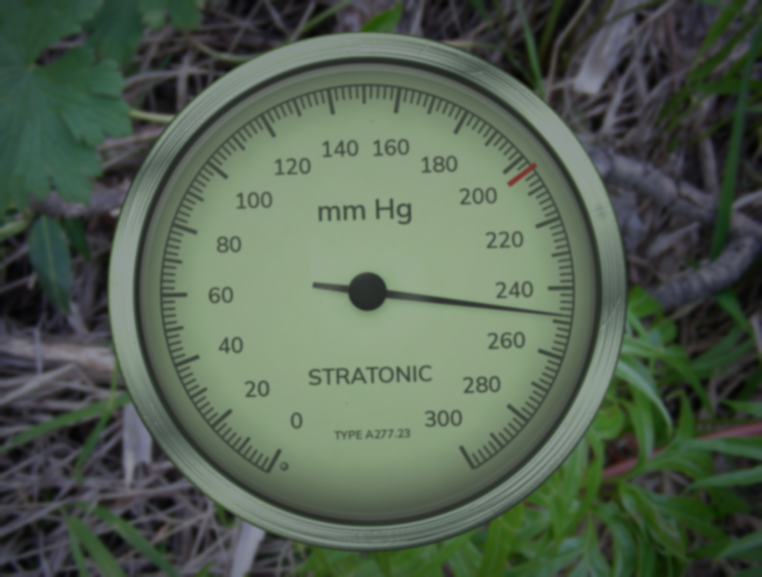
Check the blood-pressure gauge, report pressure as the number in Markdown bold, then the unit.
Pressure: **248** mmHg
